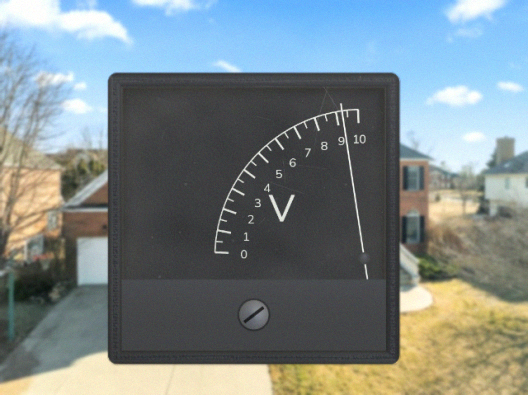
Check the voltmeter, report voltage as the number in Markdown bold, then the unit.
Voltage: **9.25** V
